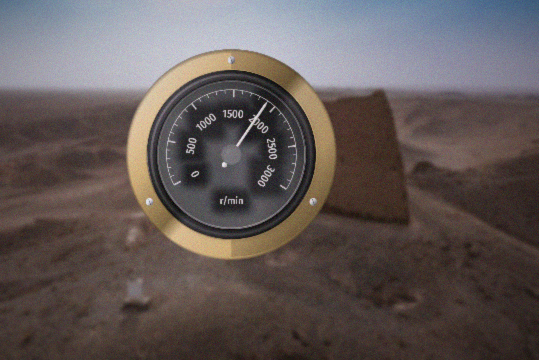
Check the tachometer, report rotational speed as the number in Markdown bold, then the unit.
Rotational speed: **1900** rpm
